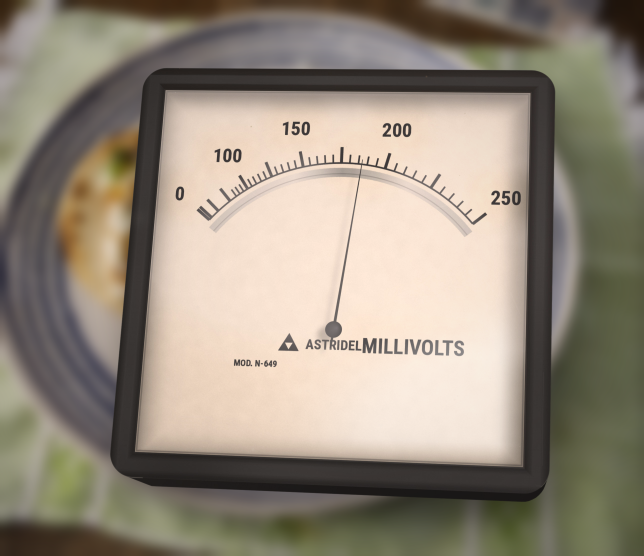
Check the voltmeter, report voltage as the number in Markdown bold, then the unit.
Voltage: **187.5** mV
